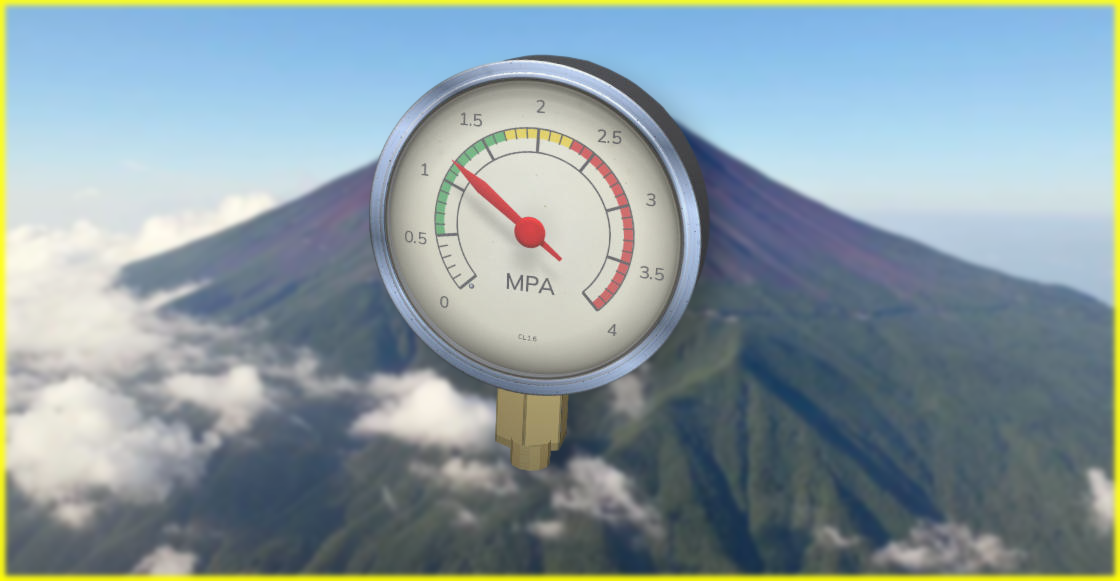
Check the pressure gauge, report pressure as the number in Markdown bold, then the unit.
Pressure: **1.2** MPa
